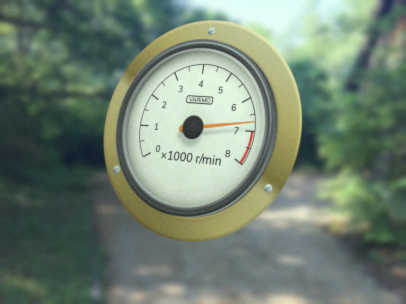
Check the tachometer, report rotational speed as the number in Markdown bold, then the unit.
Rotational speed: **6750** rpm
